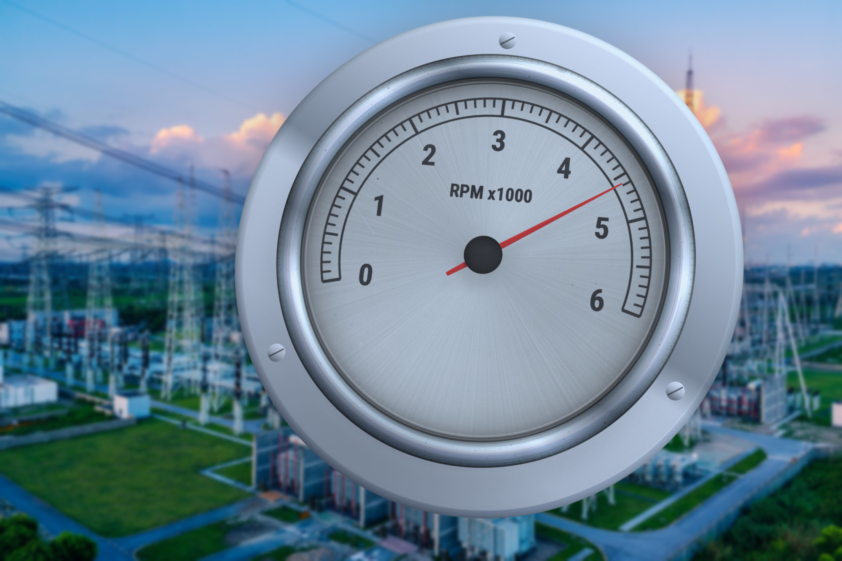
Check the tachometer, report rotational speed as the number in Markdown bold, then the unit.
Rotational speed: **4600** rpm
